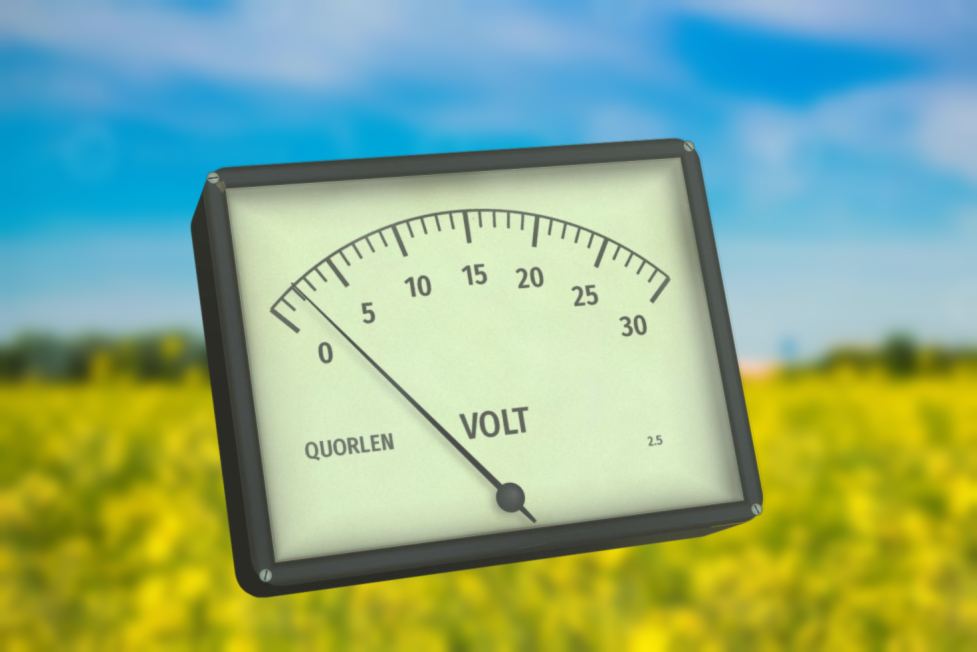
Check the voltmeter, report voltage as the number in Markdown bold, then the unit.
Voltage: **2** V
